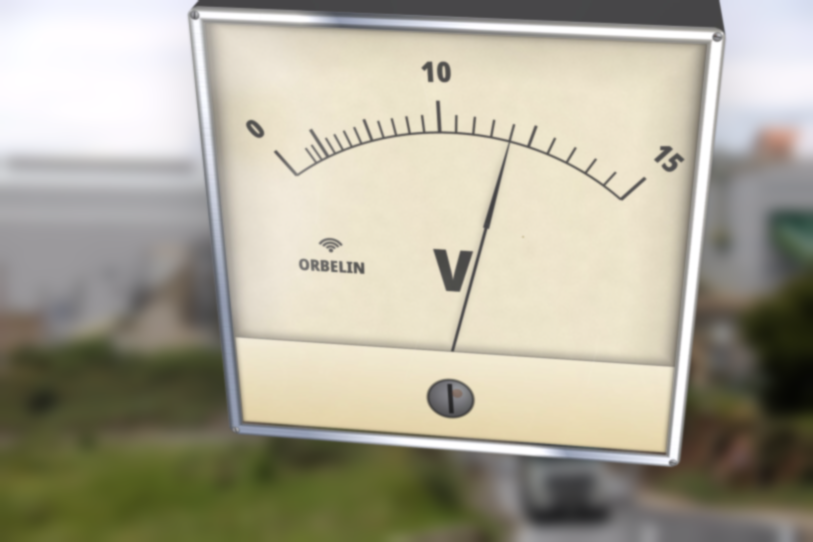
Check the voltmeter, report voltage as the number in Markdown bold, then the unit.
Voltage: **12** V
